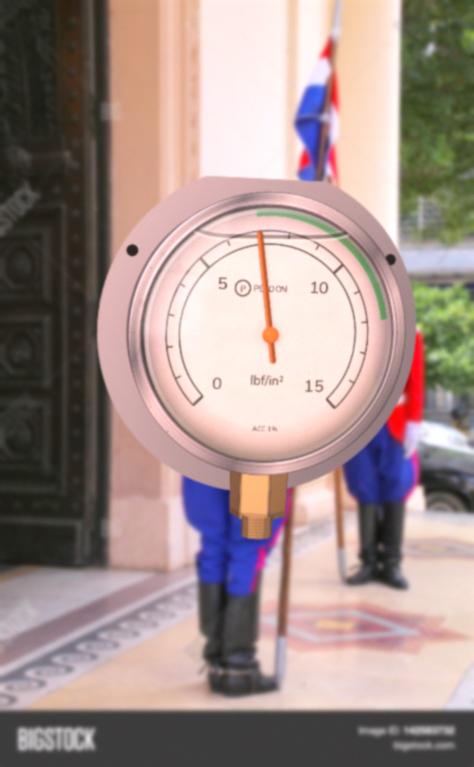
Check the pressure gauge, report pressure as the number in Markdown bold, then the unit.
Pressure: **7** psi
